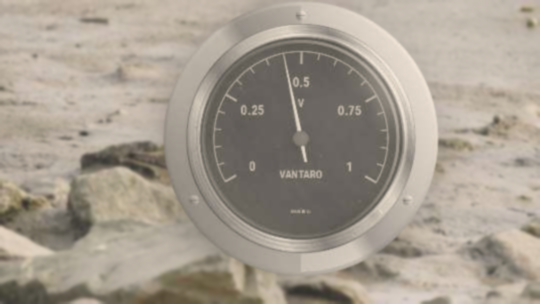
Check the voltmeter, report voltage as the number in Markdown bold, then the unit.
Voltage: **0.45** V
